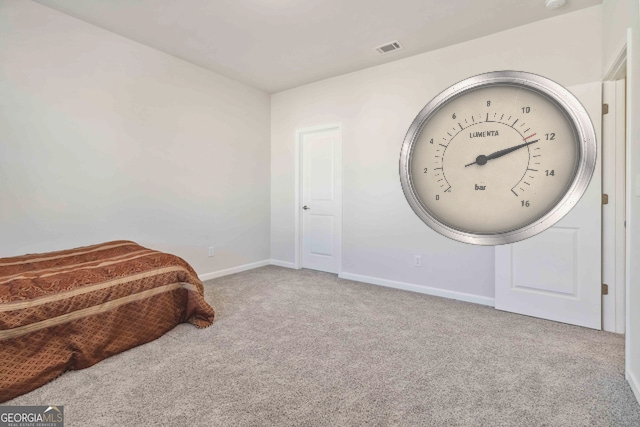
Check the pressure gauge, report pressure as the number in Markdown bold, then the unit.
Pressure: **12** bar
